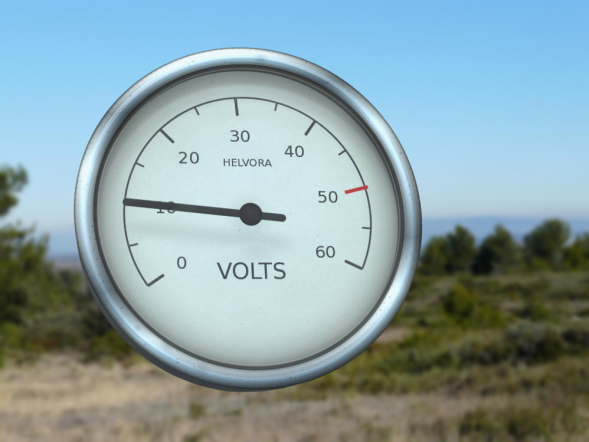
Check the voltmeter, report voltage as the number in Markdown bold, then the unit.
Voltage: **10** V
